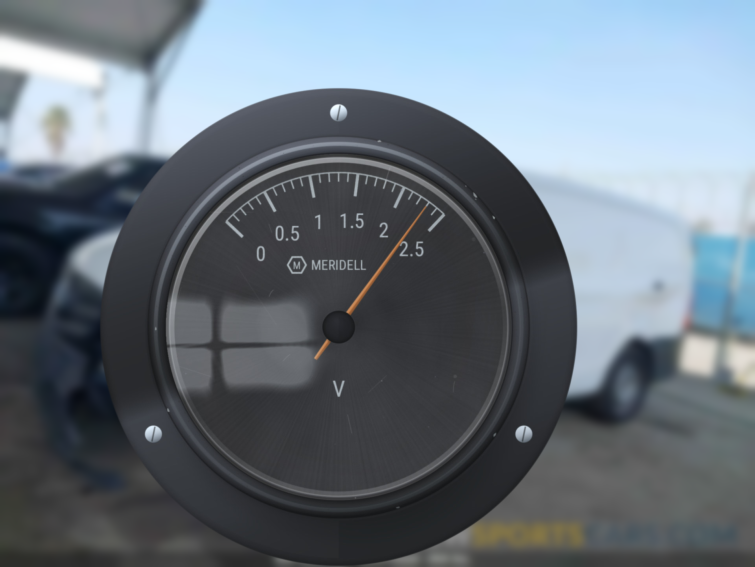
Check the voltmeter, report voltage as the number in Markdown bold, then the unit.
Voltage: **2.3** V
